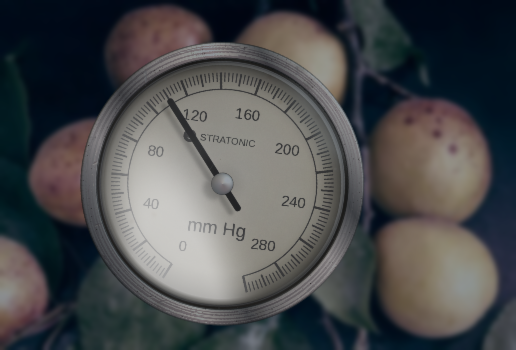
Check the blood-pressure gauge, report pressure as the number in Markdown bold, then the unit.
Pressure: **110** mmHg
